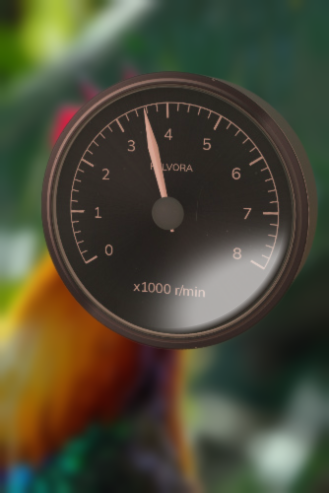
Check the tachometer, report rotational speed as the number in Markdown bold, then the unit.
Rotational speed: **3600** rpm
